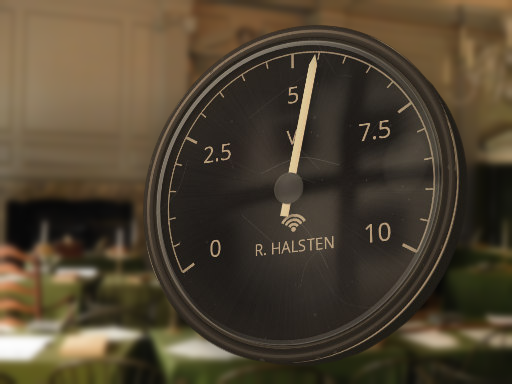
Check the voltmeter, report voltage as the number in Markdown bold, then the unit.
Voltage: **5.5** V
